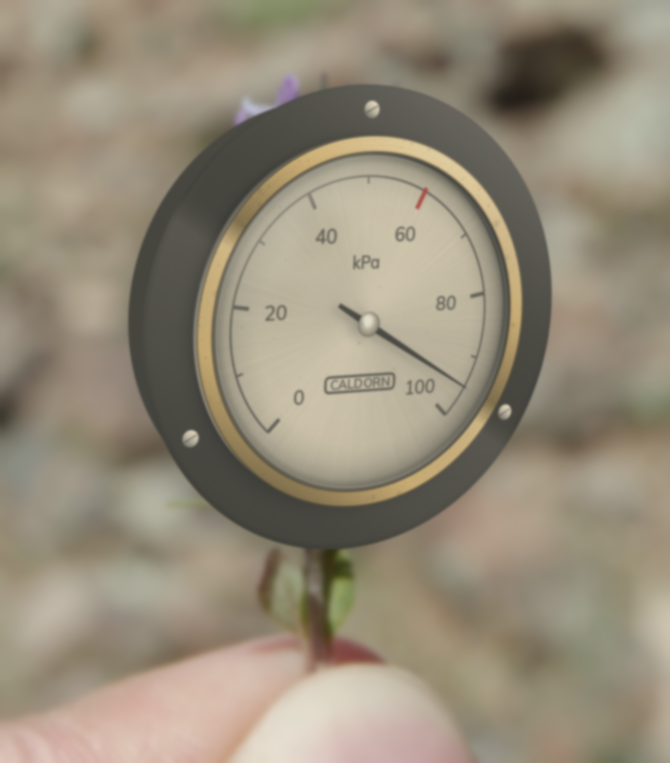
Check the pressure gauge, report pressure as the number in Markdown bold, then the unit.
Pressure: **95** kPa
